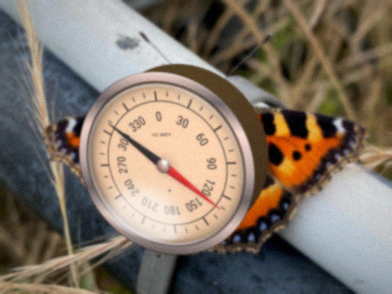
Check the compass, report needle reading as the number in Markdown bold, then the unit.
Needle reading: **130** °
